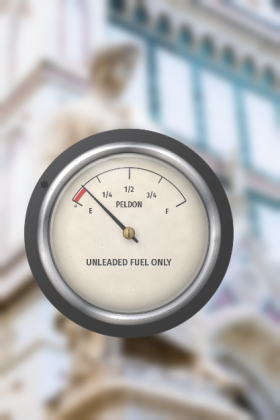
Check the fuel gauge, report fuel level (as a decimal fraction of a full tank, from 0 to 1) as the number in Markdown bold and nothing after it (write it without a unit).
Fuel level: **0.125**
